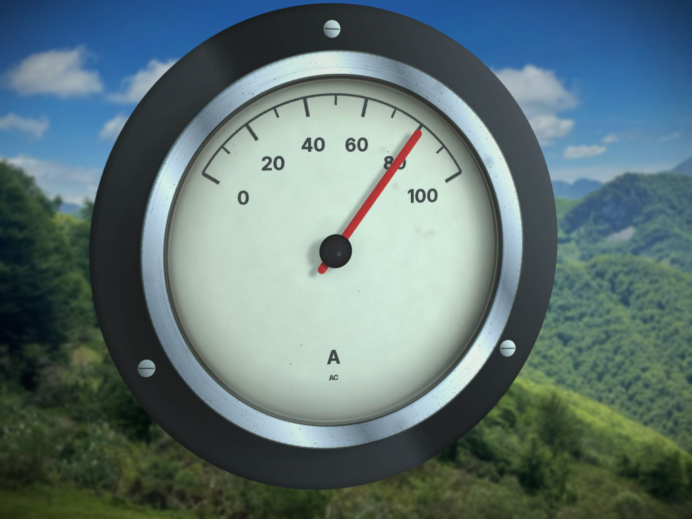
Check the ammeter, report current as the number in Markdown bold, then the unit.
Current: **80** A
